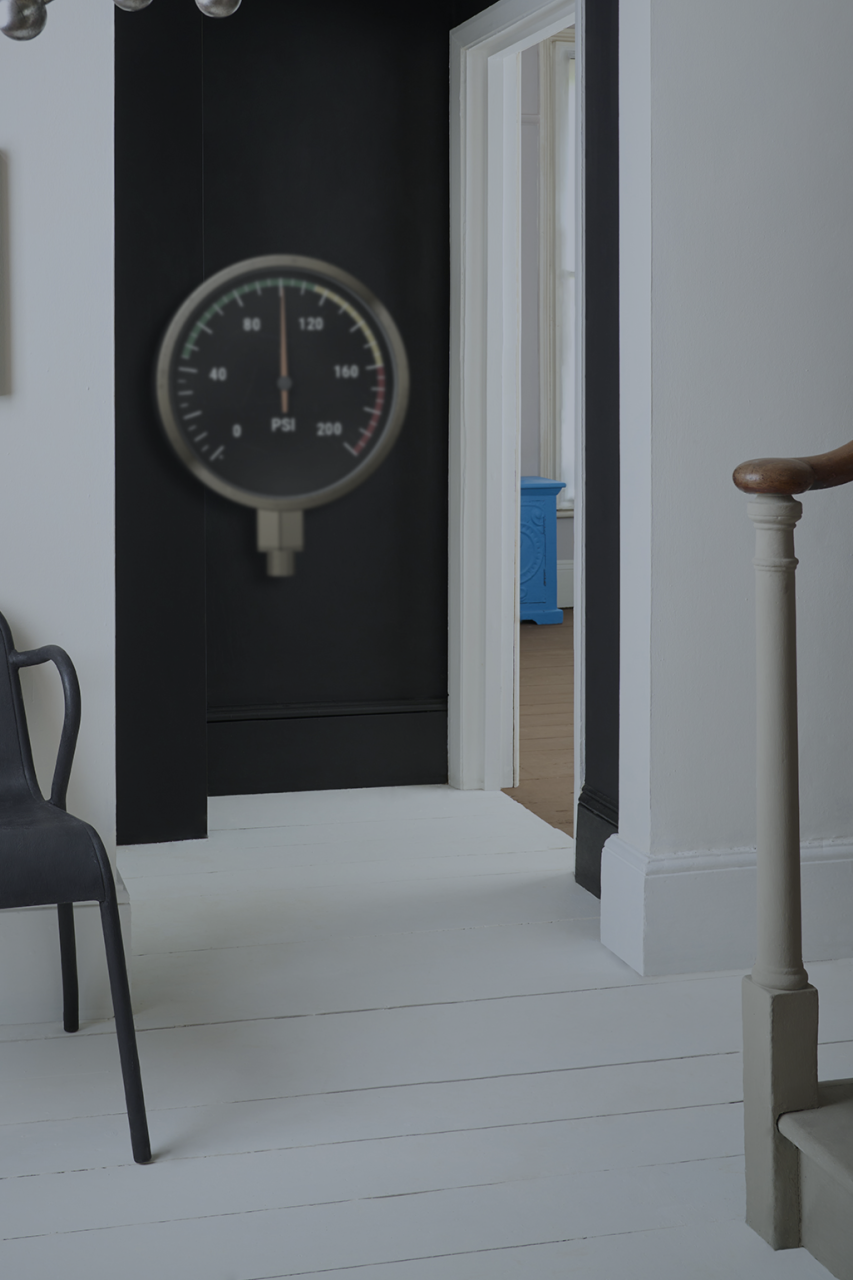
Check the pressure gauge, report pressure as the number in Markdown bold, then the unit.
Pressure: **100** psi
